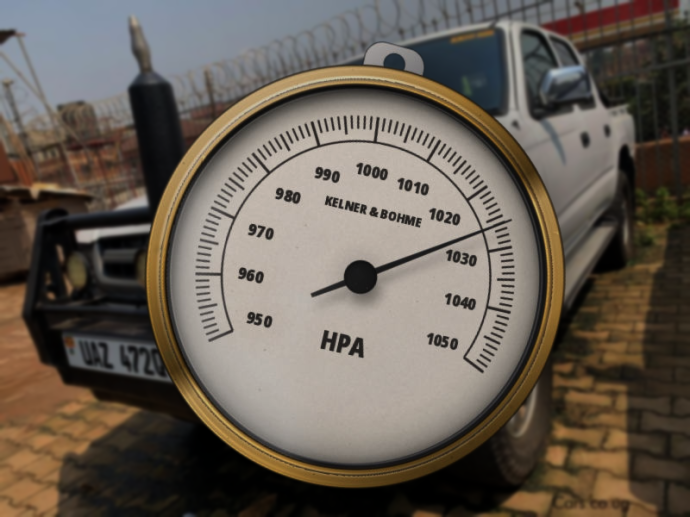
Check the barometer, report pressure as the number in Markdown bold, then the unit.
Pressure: **1026** hPa
